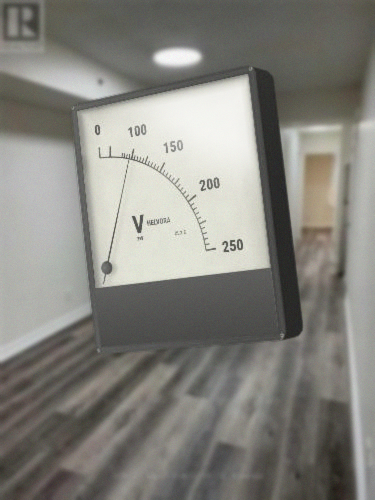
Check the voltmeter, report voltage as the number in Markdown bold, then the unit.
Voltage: **100** V
